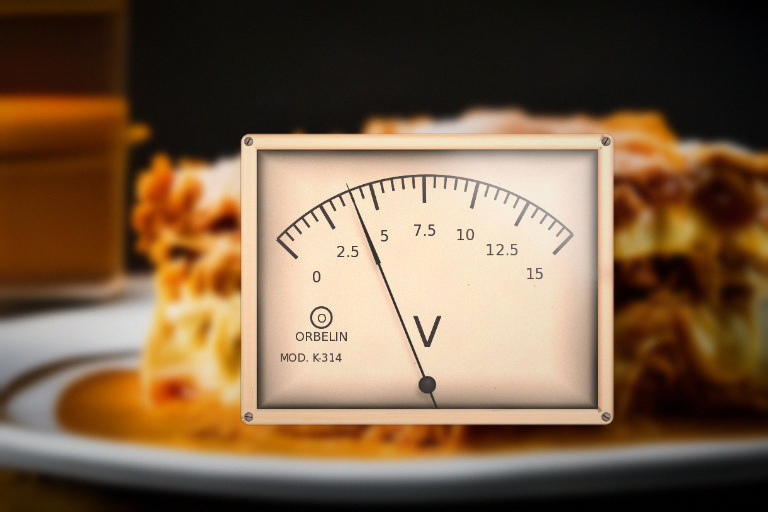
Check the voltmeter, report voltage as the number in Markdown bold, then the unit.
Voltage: **4** V
